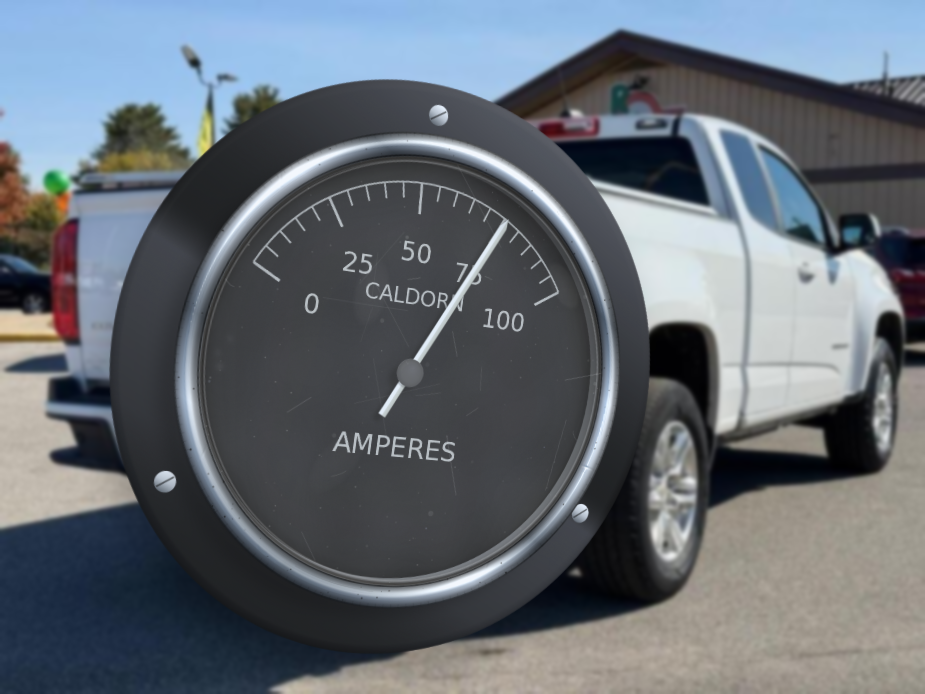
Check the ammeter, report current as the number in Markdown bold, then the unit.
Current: **75** A
